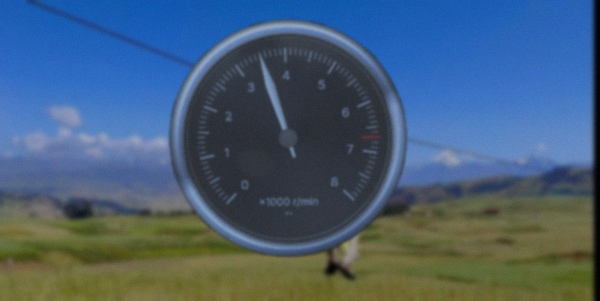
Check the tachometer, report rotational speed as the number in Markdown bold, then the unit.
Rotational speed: **3500** rpm
